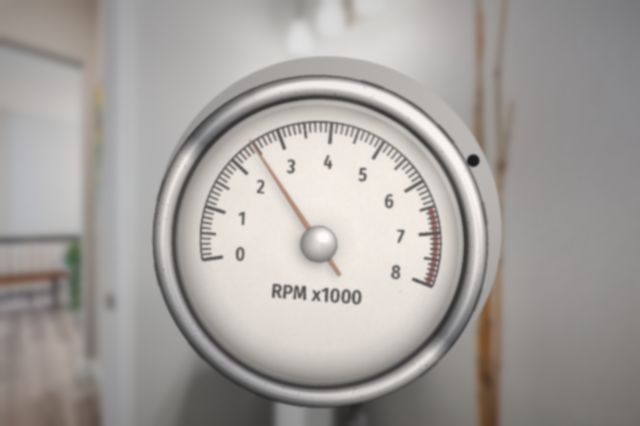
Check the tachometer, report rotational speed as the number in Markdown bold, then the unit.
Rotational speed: **2500** rpm
